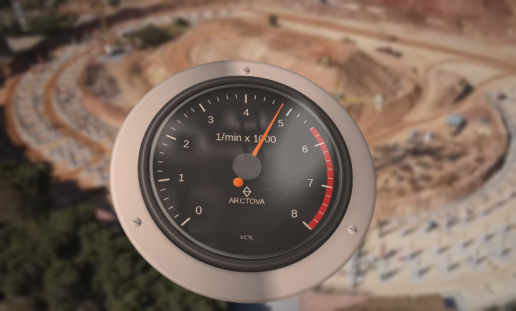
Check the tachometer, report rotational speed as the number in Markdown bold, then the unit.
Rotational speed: **4800** rpm
